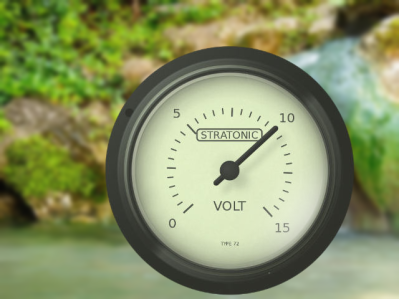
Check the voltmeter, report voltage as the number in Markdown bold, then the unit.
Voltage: **10** V
